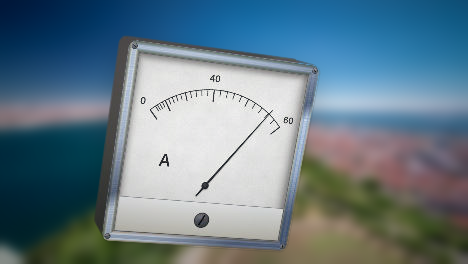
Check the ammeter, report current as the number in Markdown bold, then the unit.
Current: **56** A
